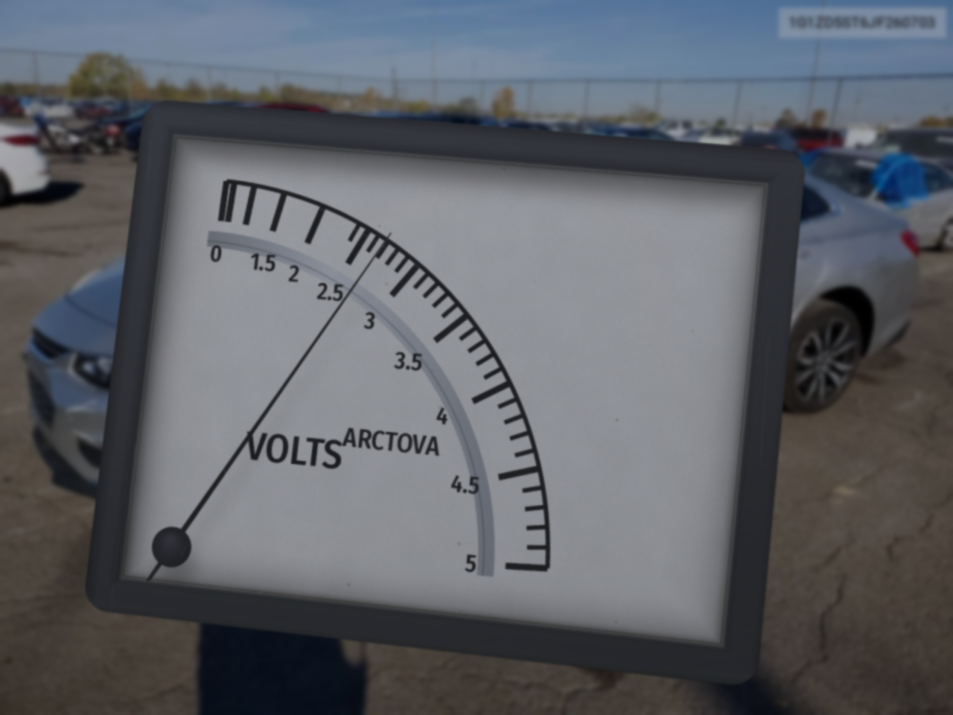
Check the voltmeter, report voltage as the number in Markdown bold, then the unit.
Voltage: **2.7** V
